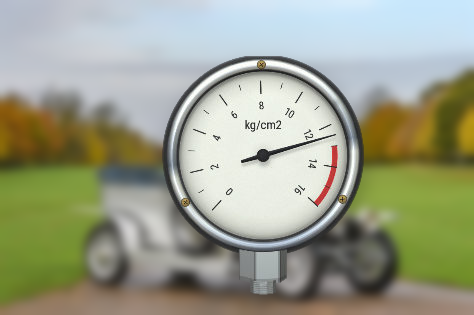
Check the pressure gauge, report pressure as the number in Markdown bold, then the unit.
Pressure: **12.5** kg/cm²
